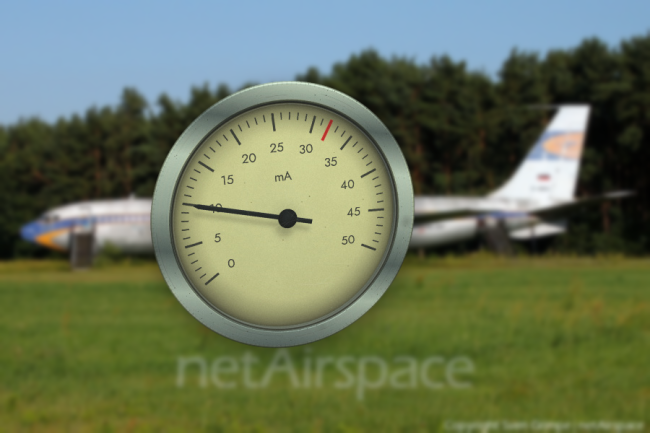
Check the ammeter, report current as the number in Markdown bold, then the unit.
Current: **10** mA
